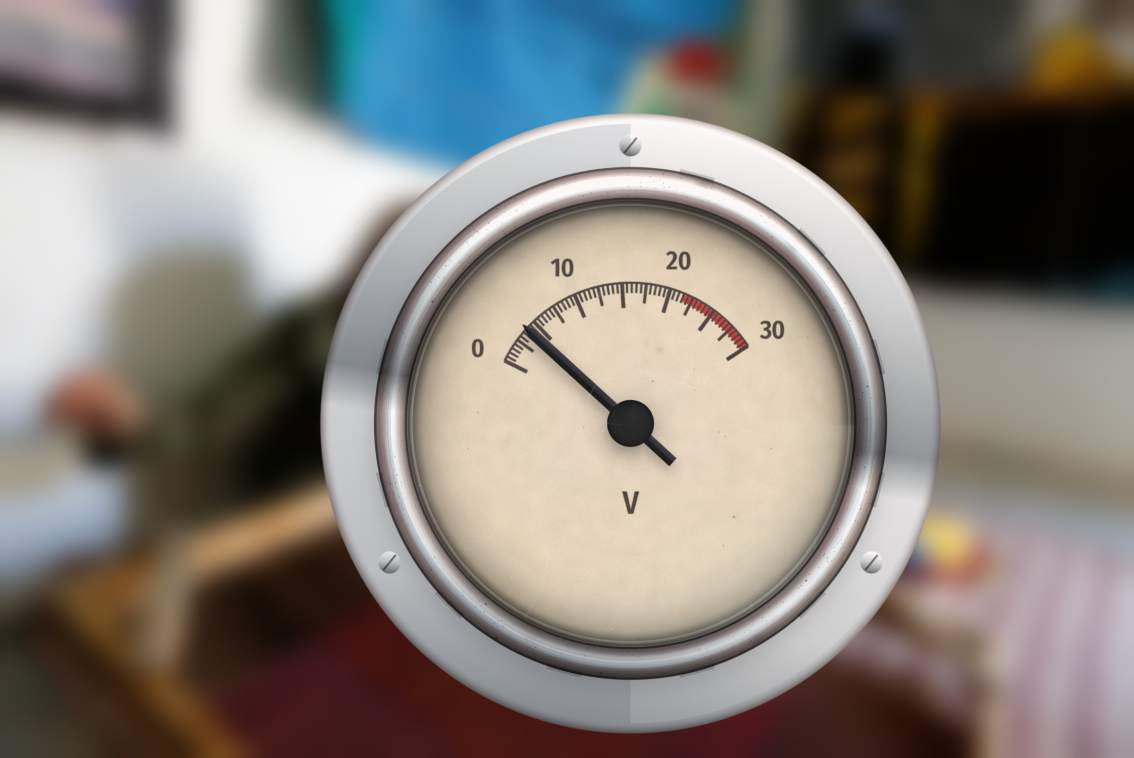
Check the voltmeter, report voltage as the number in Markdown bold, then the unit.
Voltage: **4** V
